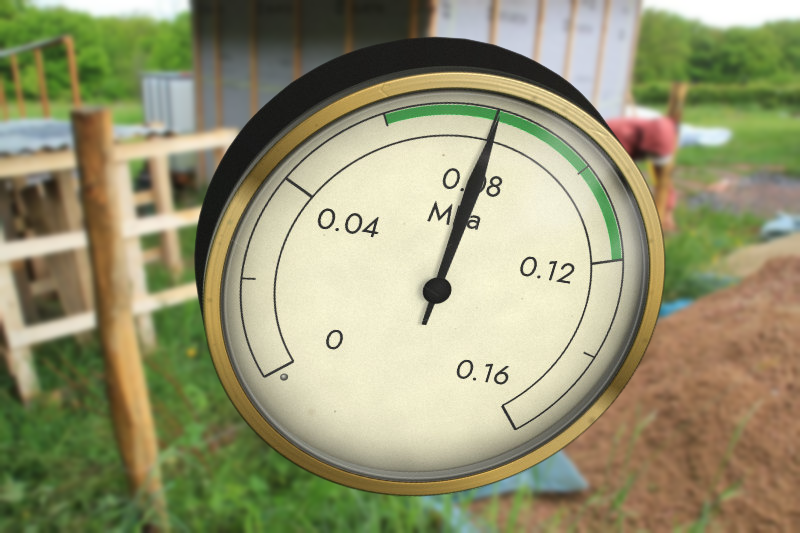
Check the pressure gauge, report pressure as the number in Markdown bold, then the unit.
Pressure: **0.08** MPa
